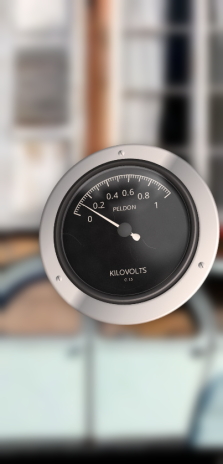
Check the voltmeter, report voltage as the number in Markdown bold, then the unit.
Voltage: **0.1** kV
